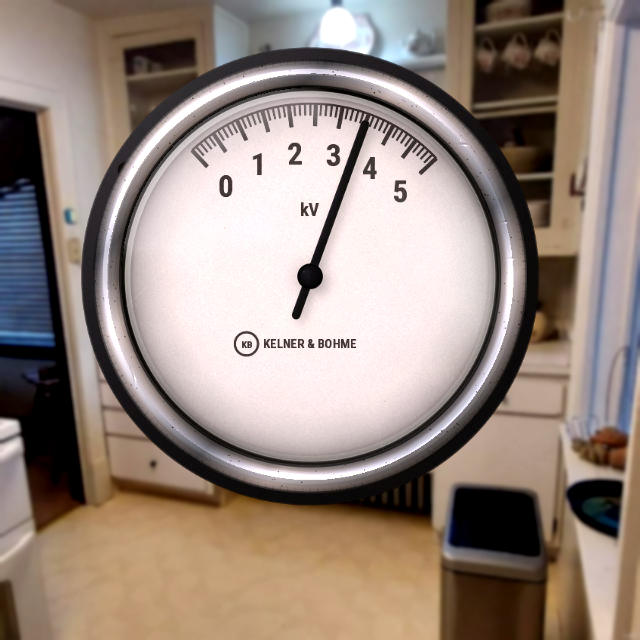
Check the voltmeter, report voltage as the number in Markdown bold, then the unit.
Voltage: **3.5** kV
